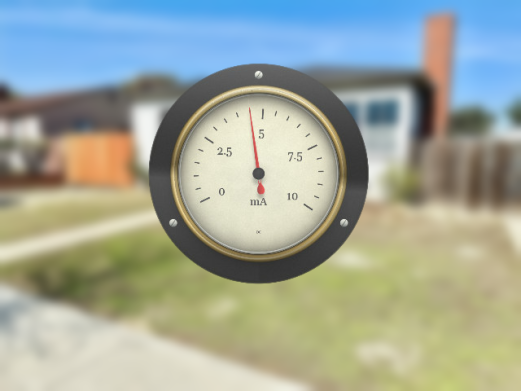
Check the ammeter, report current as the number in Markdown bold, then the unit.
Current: **4.5** mA
